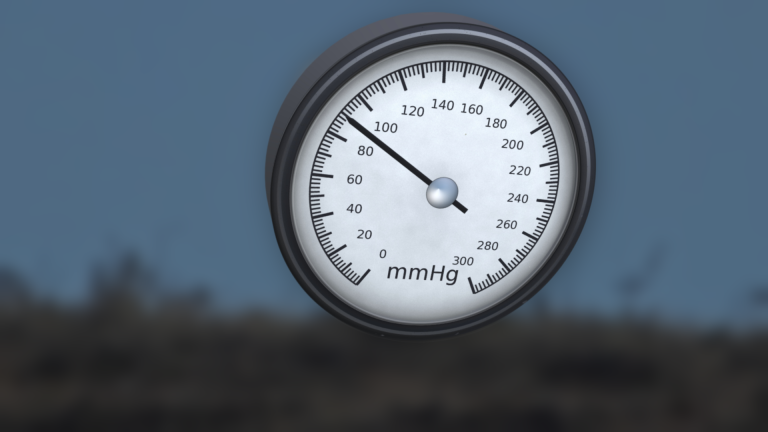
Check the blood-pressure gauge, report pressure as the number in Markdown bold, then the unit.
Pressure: **90** mmHg
